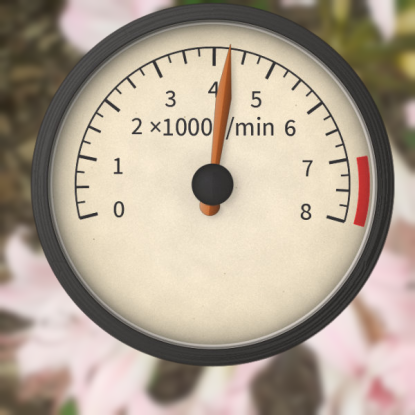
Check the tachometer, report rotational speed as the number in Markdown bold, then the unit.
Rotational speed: **4250** rpm
